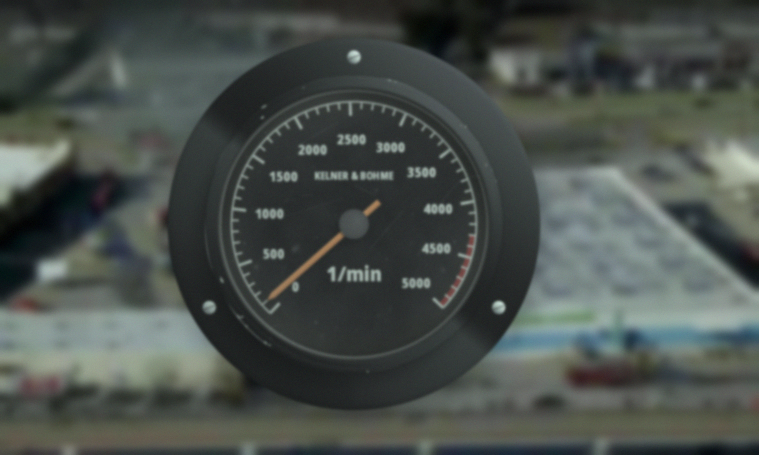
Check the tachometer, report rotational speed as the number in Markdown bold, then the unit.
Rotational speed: **100** rpm
